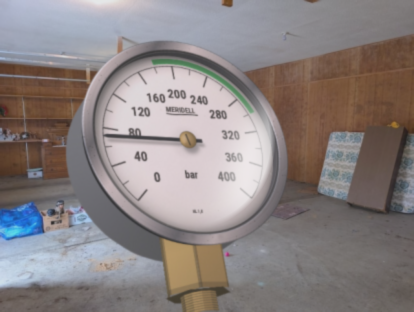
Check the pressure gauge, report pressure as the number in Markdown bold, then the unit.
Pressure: **70** bar
